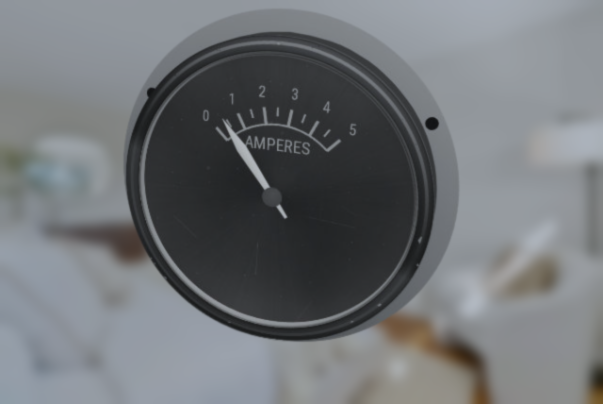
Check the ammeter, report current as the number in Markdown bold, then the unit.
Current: **0.5** A
